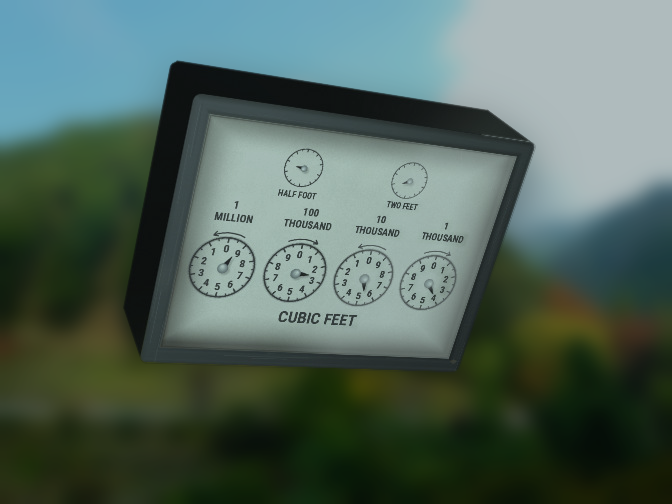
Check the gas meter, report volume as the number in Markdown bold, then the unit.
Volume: **925400** ft³
